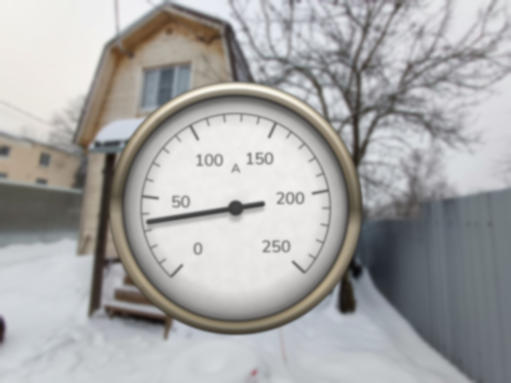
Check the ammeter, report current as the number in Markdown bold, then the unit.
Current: **35** A
